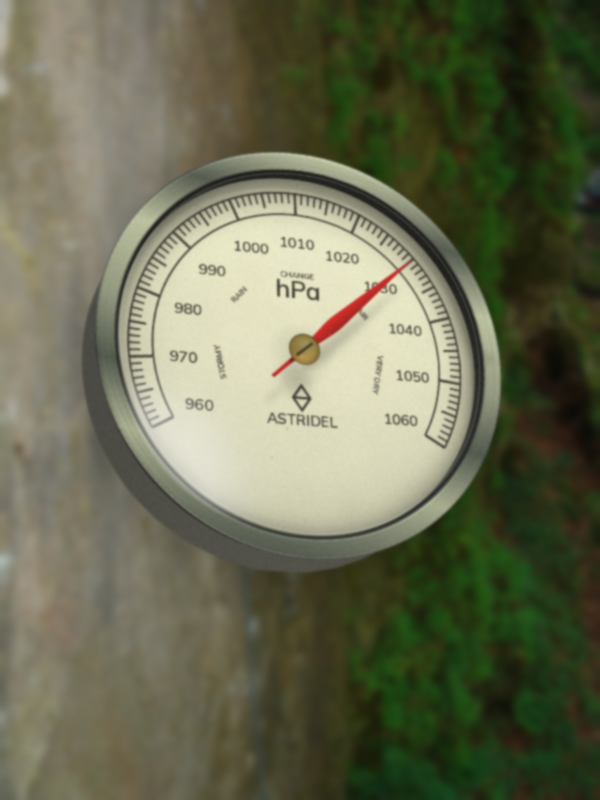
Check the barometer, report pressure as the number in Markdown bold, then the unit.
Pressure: **1030** hPa
